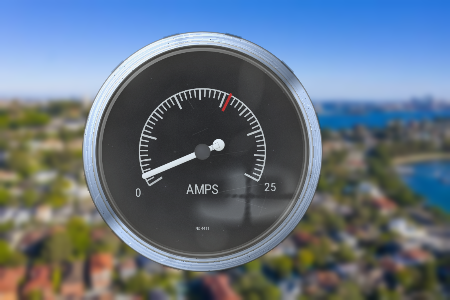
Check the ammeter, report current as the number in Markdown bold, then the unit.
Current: **1** A
